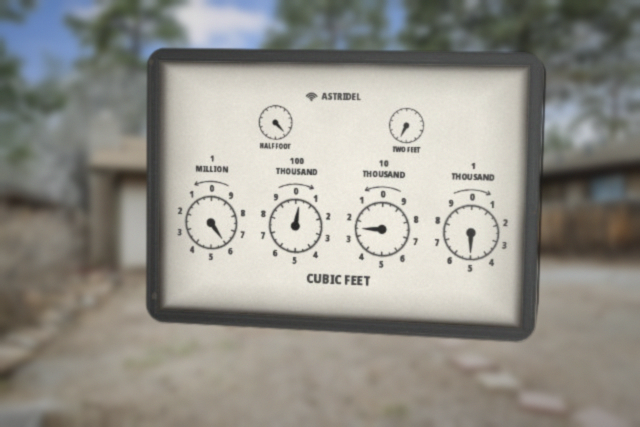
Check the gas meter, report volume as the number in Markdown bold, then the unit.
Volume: **602500** ft³
